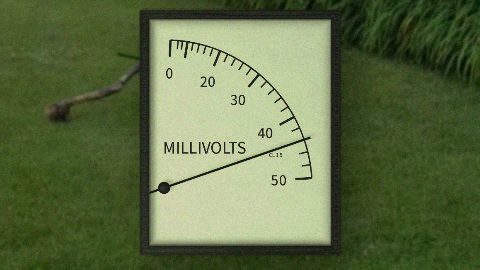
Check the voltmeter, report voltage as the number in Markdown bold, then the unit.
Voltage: **44** mV
